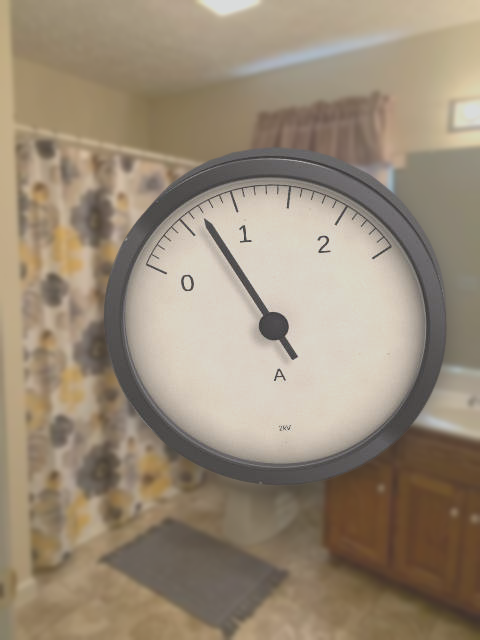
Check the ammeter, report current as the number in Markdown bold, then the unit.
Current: **0.7** A
